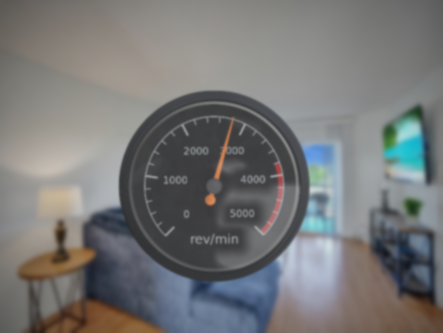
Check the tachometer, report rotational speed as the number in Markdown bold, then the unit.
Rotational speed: **2800** rpm
